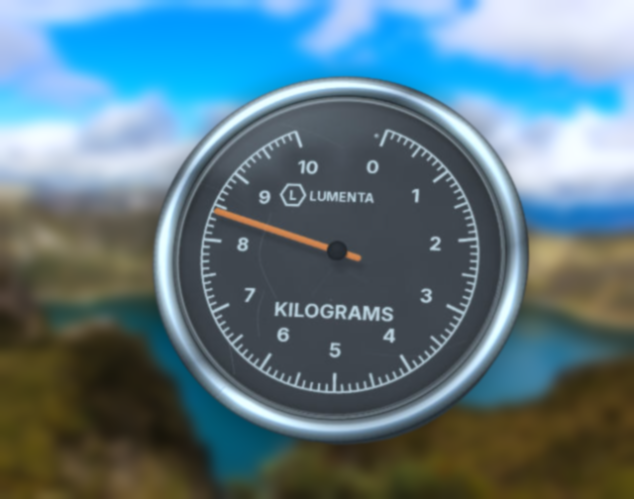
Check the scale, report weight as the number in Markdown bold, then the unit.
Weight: **8.4** kg
